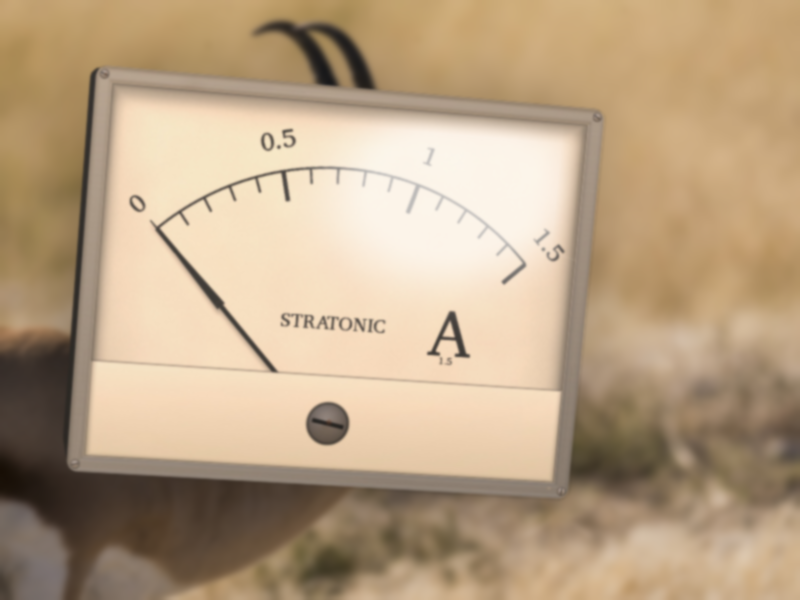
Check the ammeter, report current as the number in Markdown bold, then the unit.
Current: **0** A
